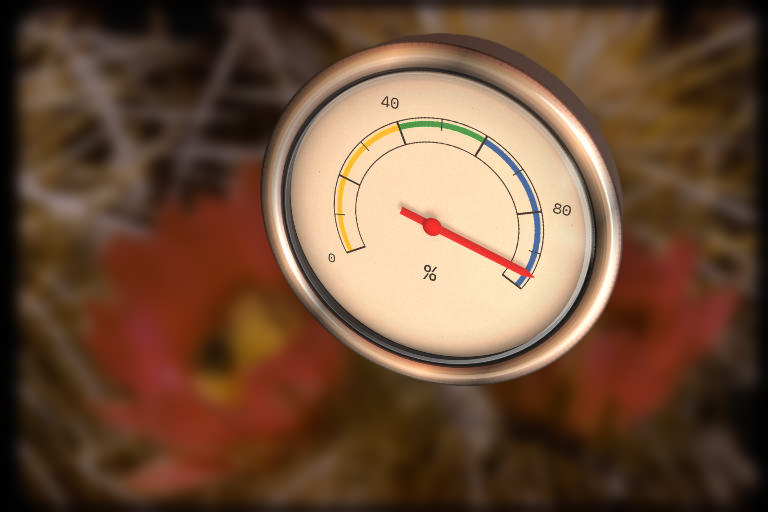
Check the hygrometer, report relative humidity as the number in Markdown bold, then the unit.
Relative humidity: **95** %
